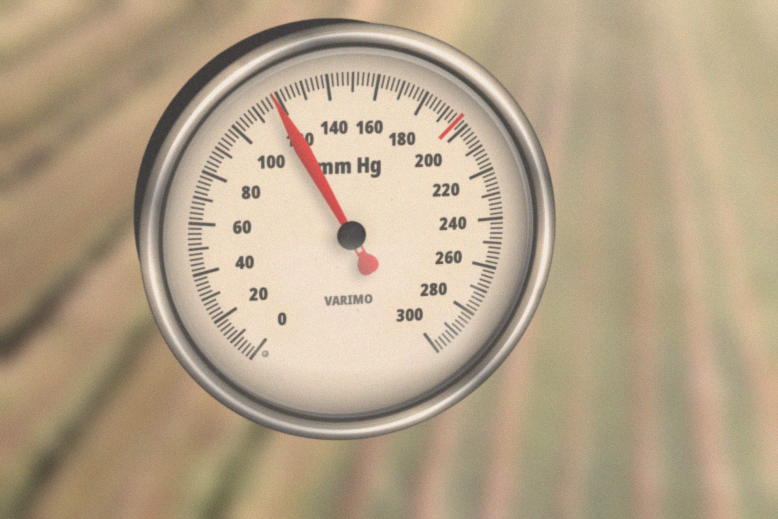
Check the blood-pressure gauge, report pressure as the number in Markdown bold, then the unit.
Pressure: **118** mmHg
